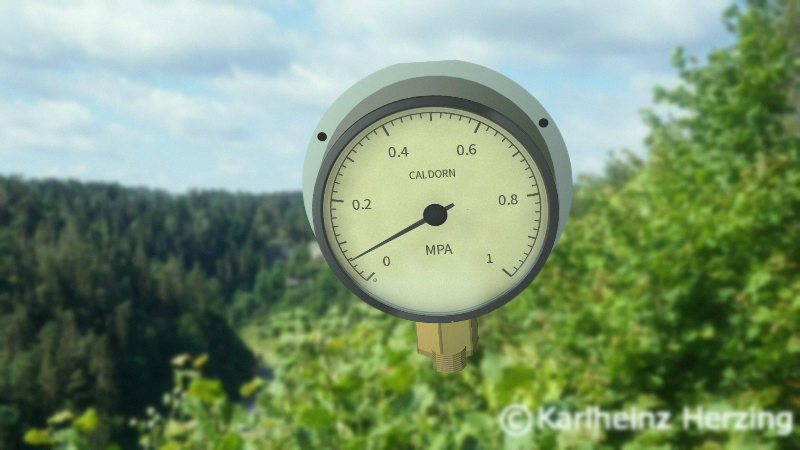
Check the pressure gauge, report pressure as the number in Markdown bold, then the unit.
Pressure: **0.06** MPa
